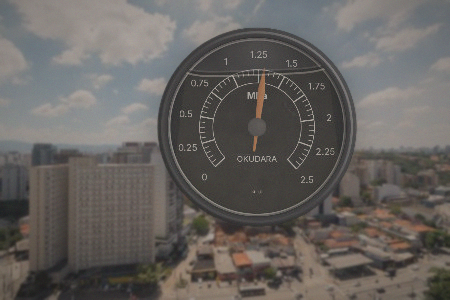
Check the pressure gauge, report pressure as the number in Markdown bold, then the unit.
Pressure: **1.3** MPa
